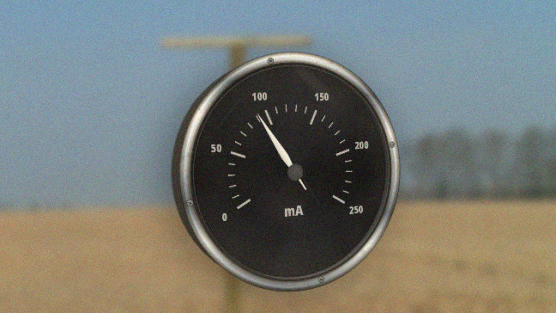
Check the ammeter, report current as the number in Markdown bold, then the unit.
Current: **90** mA
